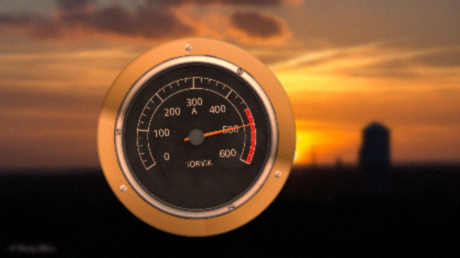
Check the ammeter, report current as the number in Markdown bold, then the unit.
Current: **500** A
